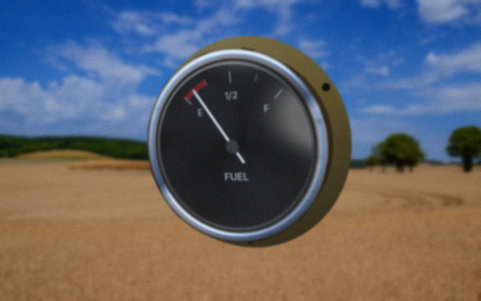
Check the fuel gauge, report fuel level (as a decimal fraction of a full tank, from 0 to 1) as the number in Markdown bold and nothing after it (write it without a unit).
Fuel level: **0.125**
